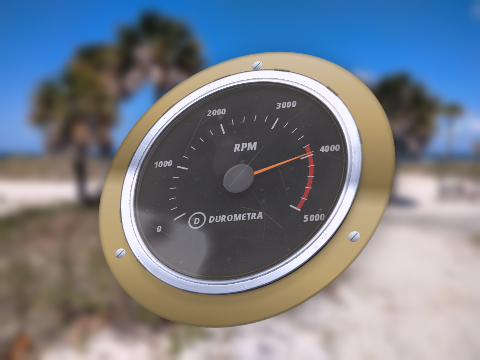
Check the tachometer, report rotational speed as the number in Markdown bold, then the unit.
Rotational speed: **4000** rpm
